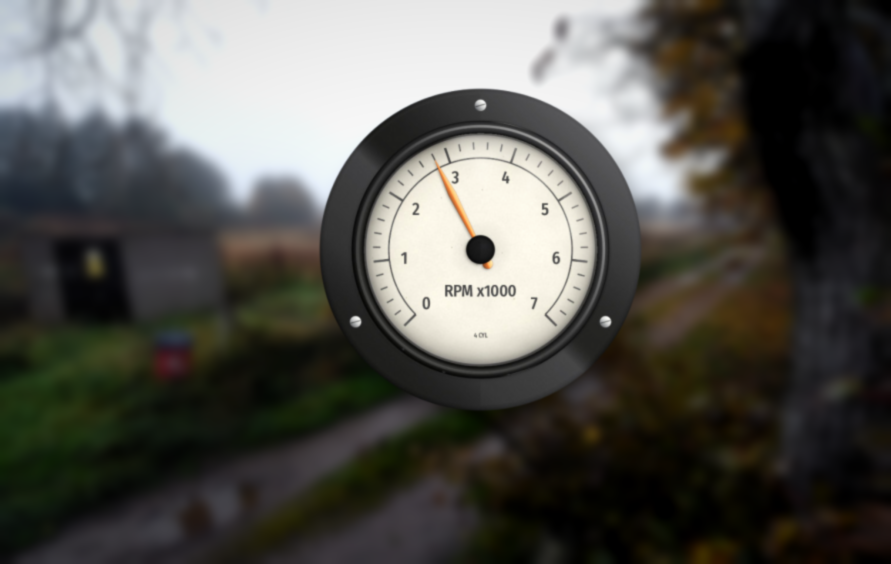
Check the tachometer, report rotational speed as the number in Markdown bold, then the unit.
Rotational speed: **2800** rpm
